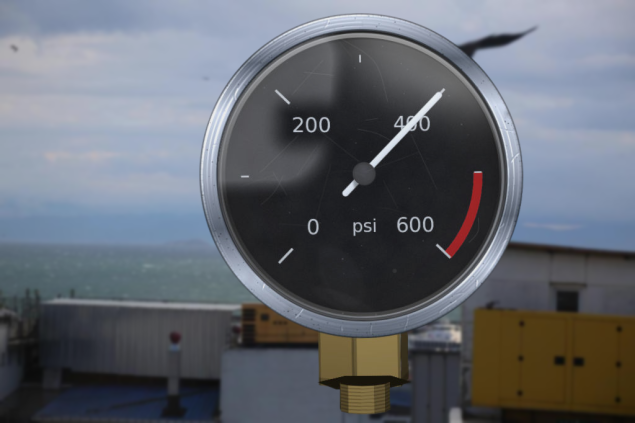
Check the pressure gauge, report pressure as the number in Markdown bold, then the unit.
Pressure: **400** psi
